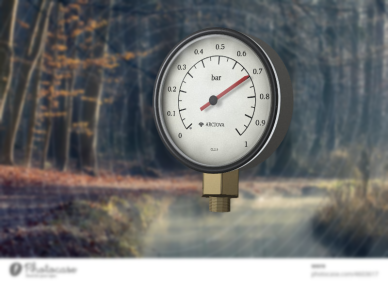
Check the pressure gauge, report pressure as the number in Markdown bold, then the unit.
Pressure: **0.7** bar
